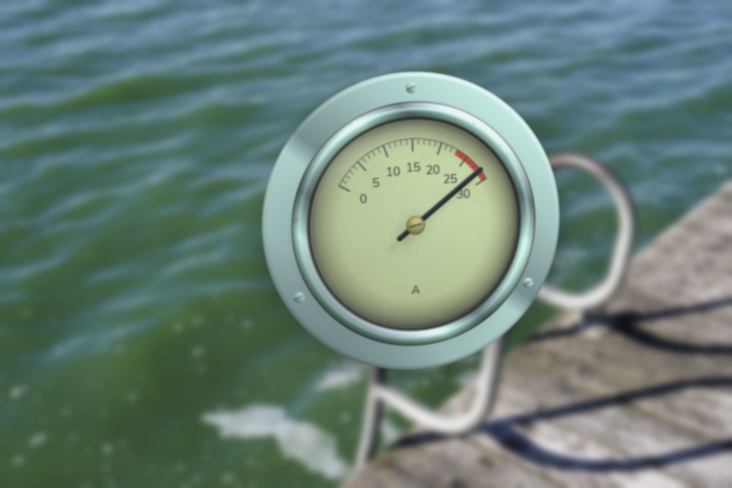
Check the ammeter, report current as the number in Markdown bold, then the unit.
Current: **28** A
